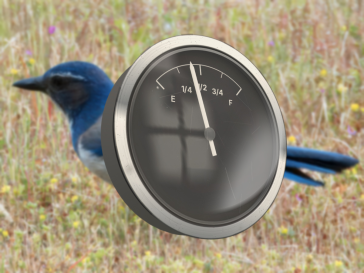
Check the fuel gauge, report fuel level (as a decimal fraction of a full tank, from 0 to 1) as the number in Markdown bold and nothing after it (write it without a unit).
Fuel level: **0.375**
